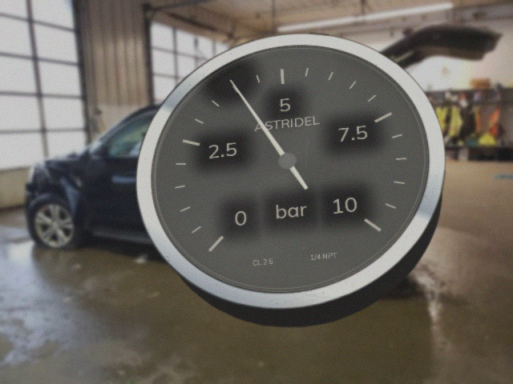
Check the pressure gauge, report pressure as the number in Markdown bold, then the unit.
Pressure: **4** bar
